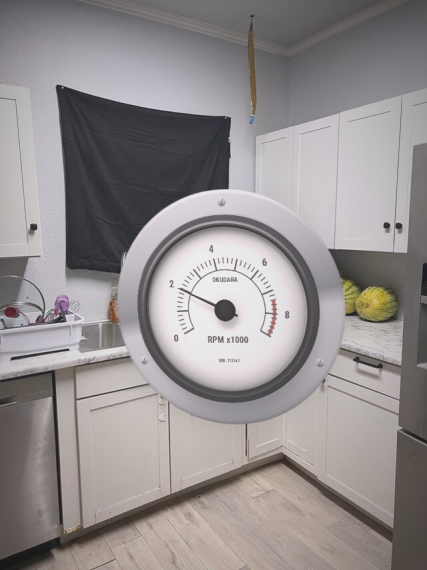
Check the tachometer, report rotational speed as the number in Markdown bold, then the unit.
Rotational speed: **2000** rpm
